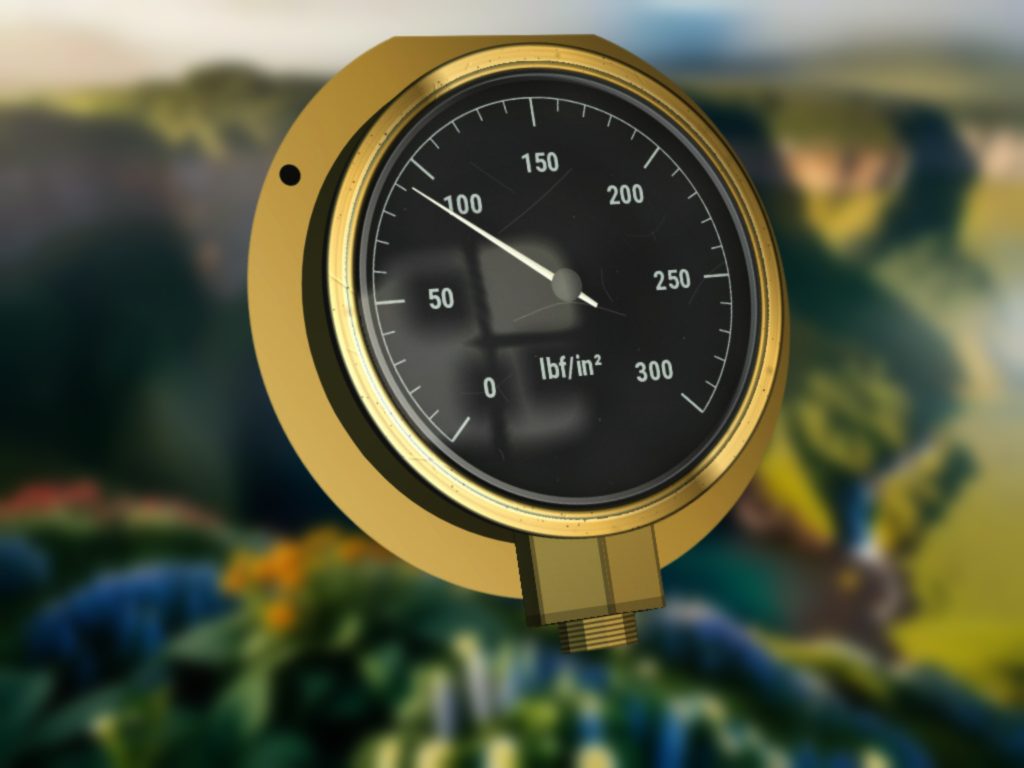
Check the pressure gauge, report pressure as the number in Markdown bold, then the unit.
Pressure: **90** psi
